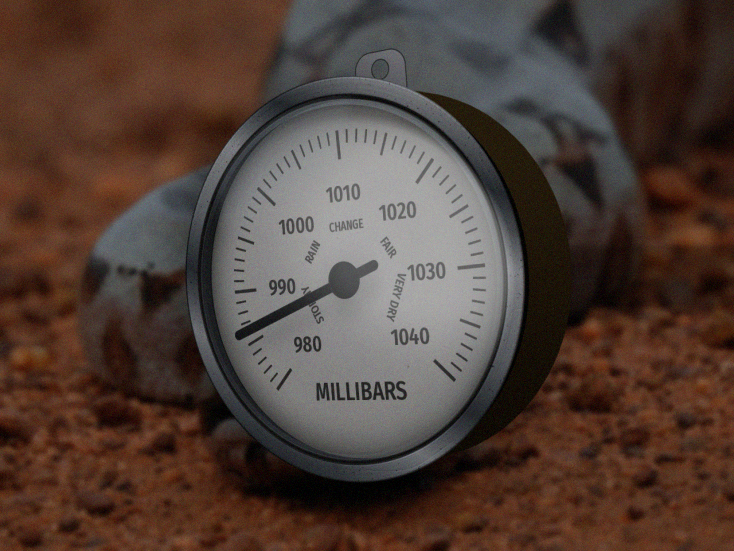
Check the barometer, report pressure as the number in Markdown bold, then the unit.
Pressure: **986** mbar
